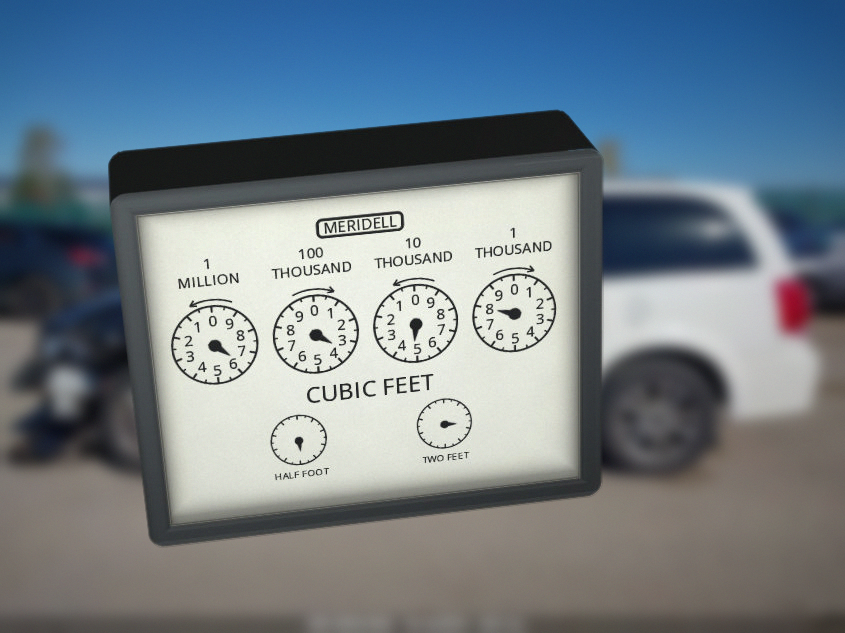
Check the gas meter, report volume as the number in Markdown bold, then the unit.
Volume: **634800** ft³
